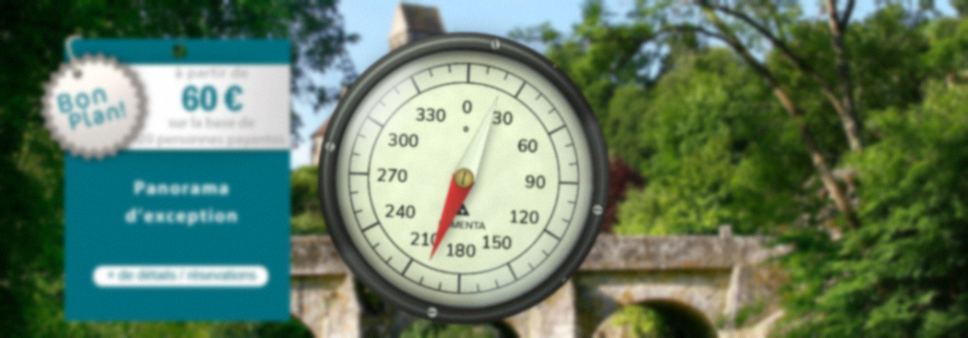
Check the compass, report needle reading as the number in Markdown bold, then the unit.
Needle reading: **200** °
